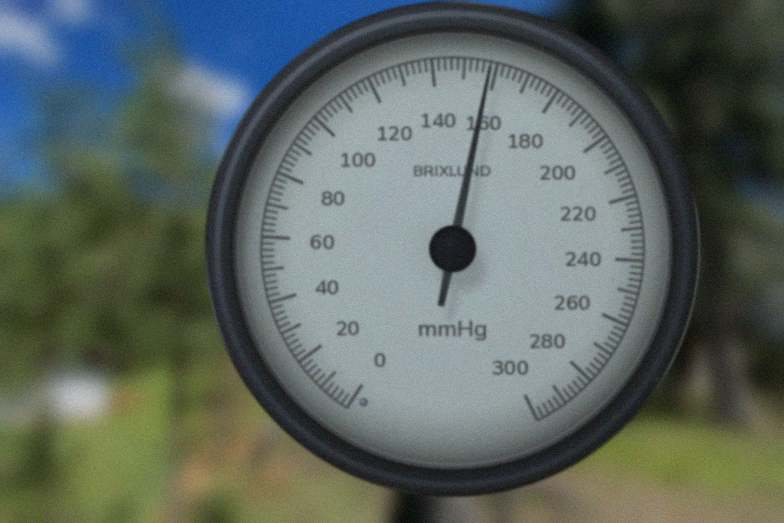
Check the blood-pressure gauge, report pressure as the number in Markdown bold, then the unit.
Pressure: **158** mmHg
